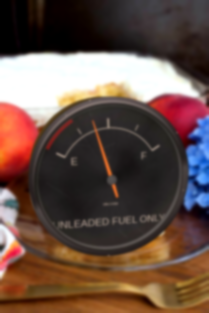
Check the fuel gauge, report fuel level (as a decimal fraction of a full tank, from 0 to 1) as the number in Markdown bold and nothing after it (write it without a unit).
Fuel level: **0.375**
